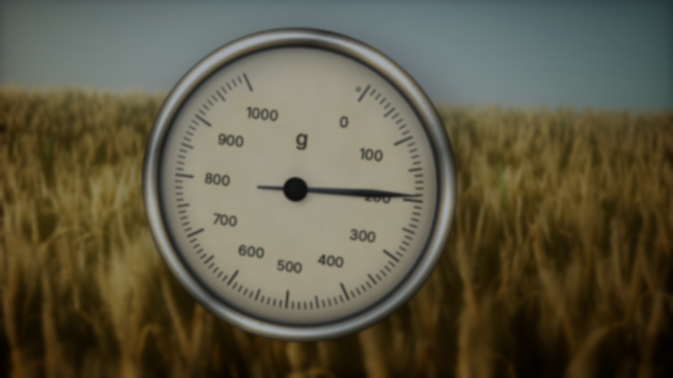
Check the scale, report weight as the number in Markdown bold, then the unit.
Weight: **190** g
